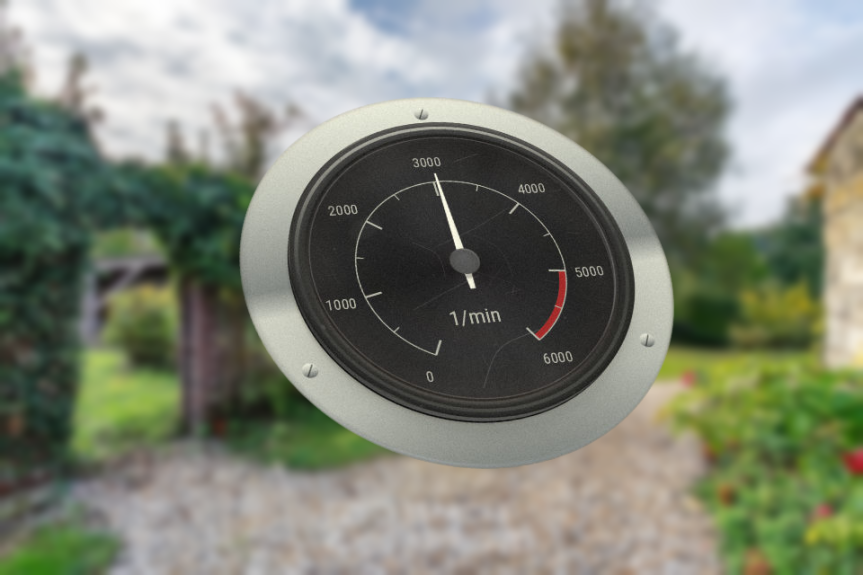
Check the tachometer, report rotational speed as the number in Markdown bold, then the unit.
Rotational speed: **3000** rpm
